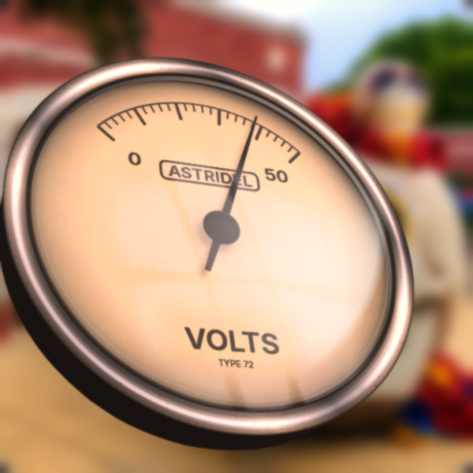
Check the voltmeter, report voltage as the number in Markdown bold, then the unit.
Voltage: **38** V
